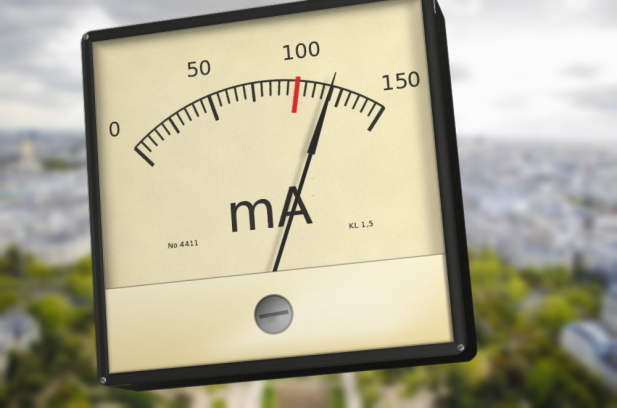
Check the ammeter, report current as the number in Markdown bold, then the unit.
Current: **120** mA
